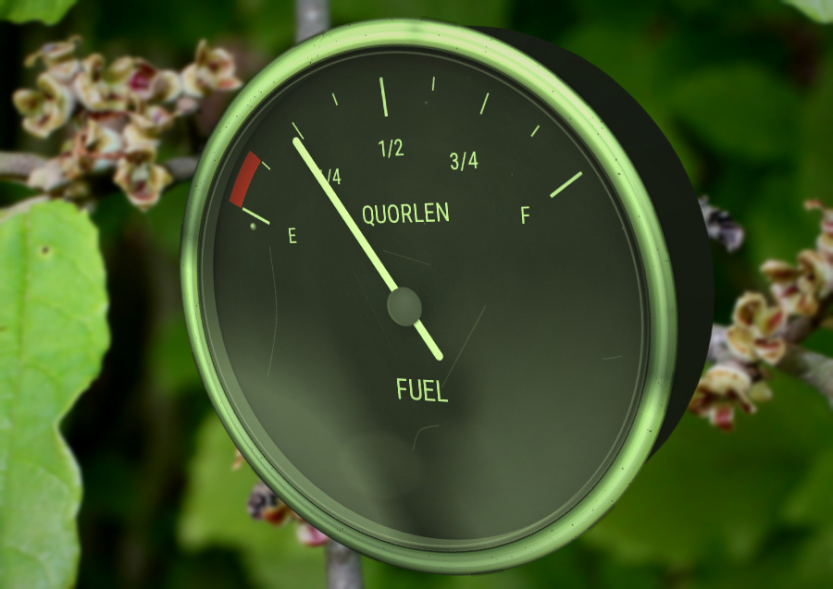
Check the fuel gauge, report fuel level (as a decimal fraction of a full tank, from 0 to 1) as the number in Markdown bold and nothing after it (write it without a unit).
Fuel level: **0.25**
